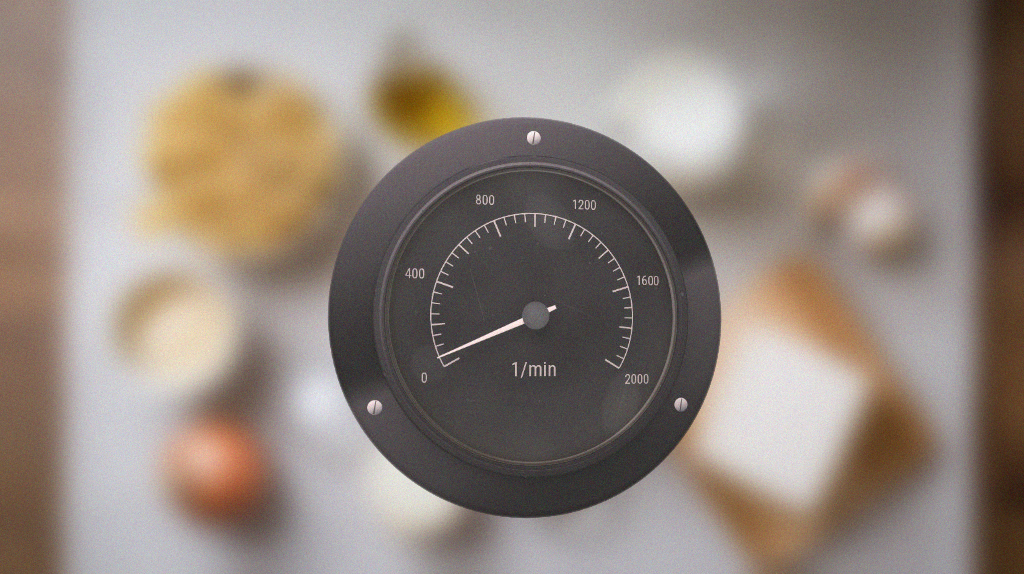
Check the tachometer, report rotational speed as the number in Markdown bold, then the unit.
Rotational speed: **50** rpm
